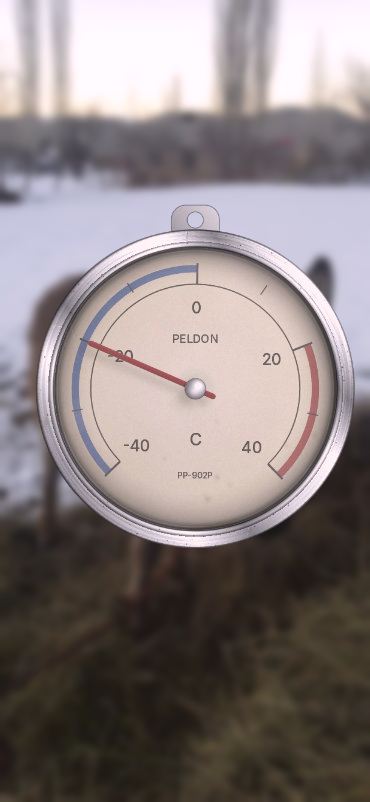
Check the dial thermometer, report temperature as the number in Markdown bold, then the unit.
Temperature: **-20** °C
